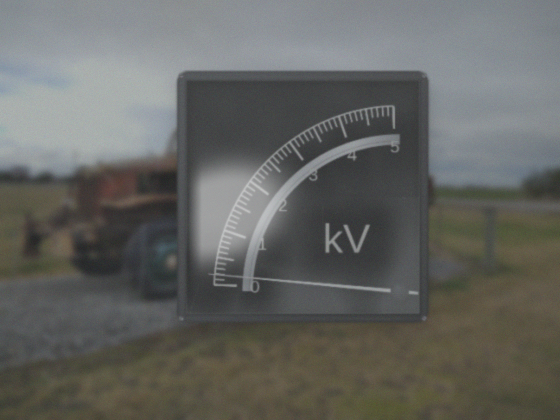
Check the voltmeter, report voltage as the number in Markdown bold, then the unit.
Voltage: **0.2** kV
